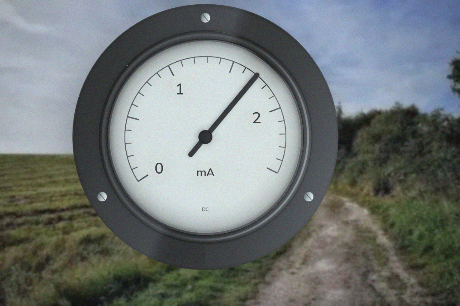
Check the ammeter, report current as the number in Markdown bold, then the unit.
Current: **1.7** mA
